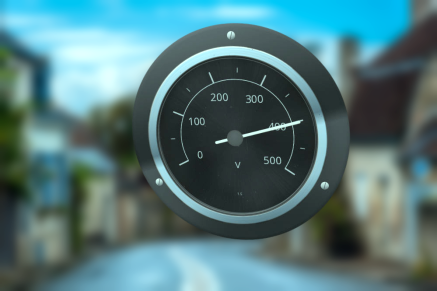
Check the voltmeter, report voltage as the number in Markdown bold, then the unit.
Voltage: **400** V
